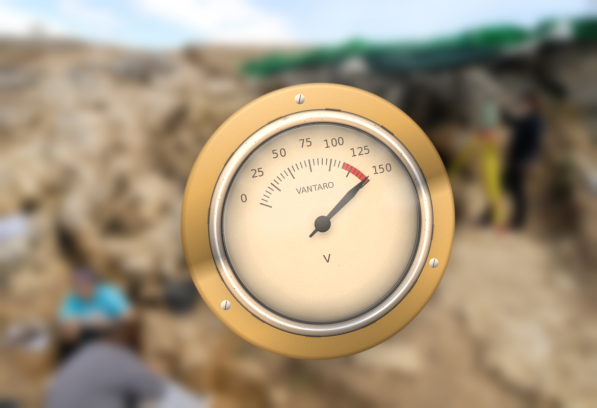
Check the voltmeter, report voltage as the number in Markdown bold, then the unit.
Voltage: **145** V
